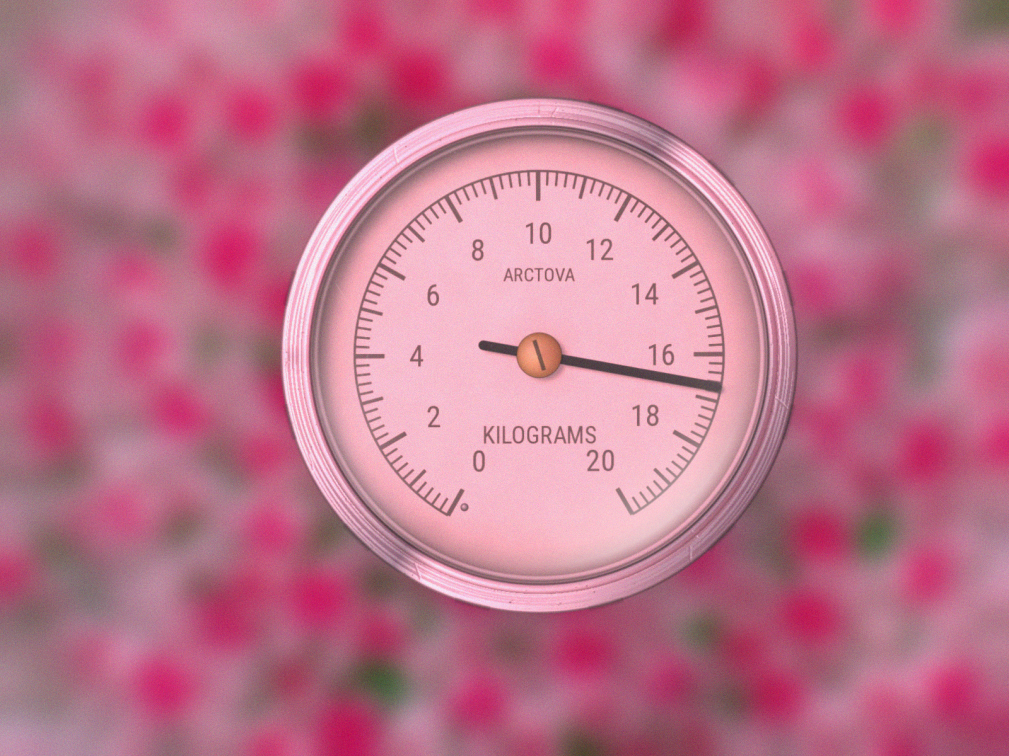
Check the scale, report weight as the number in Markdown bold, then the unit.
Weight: **16.7** kg
